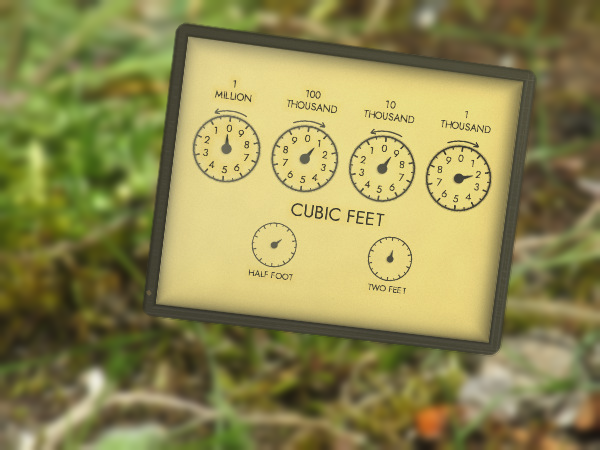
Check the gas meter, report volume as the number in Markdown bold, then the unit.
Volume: **9200** ft³
